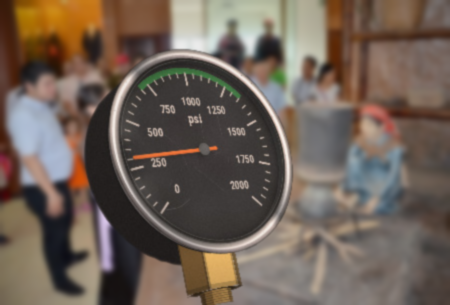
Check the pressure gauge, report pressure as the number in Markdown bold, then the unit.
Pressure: **300** psi
